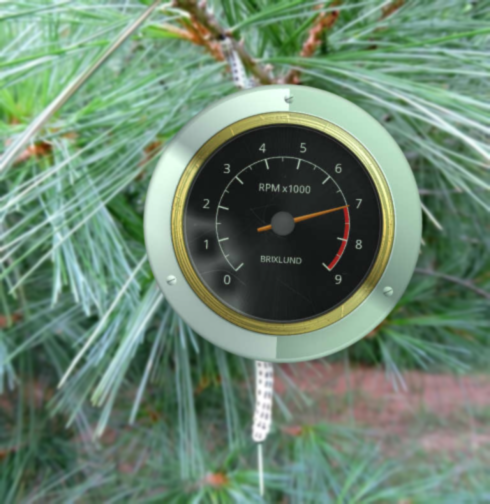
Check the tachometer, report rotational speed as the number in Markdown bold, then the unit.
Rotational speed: **7000** rpm
